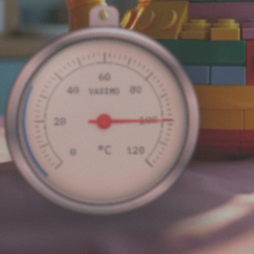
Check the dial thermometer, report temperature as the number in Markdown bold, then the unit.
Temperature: **100** °C
